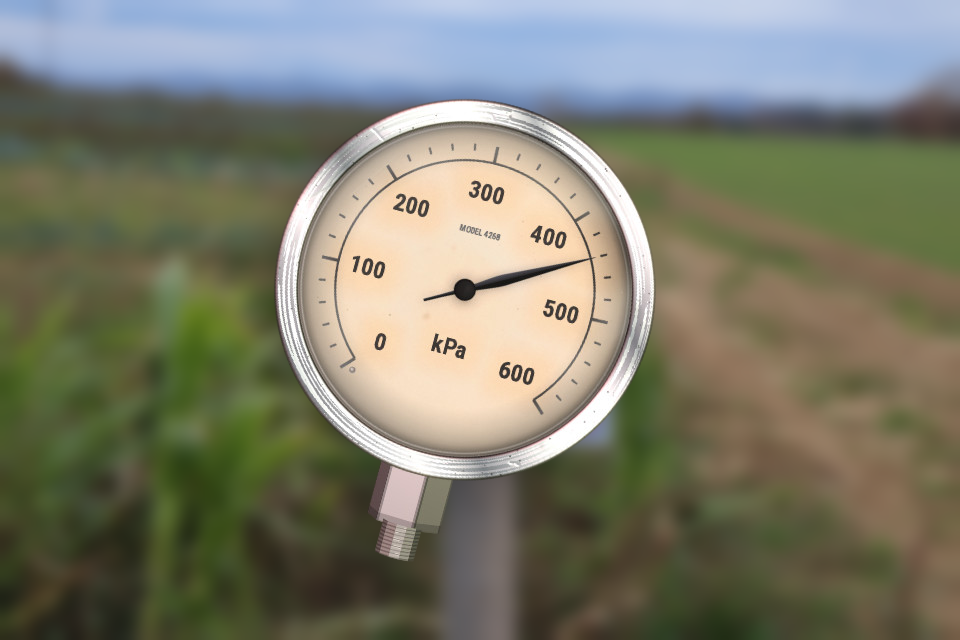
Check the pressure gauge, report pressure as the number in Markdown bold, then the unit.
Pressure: **440** kPa
